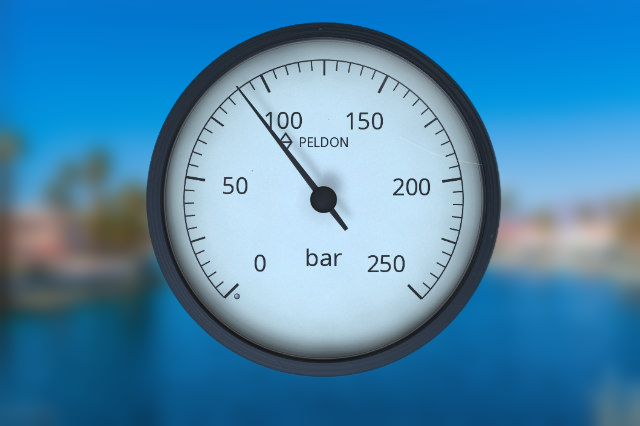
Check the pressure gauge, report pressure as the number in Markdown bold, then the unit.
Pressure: **90** bar
